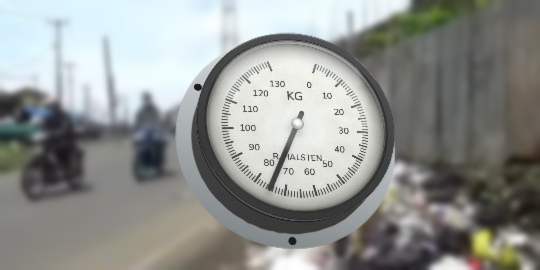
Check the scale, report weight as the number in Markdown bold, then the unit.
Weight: **75** kg
